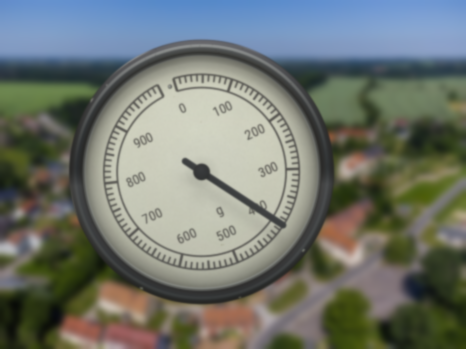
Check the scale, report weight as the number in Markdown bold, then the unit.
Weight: **400** g
